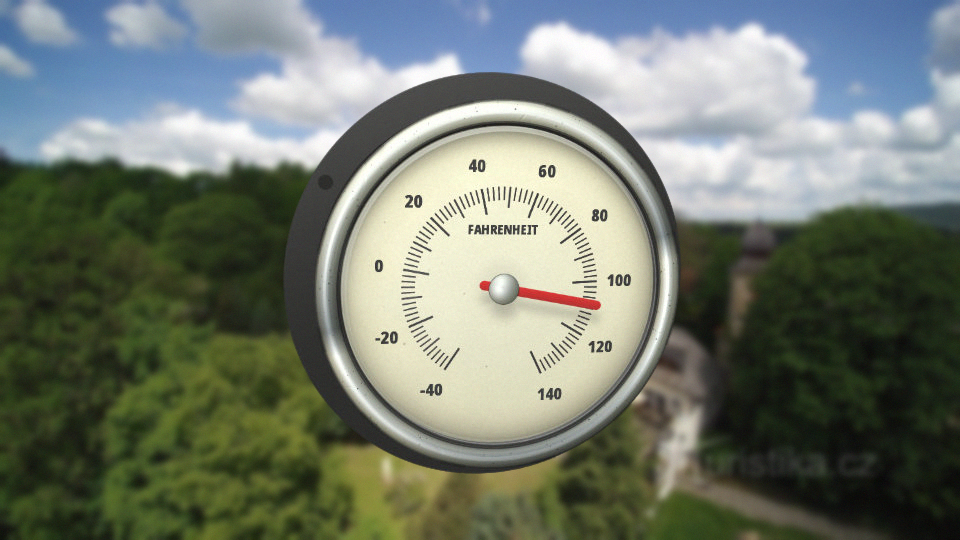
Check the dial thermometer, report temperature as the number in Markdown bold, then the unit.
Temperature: **108** °F
